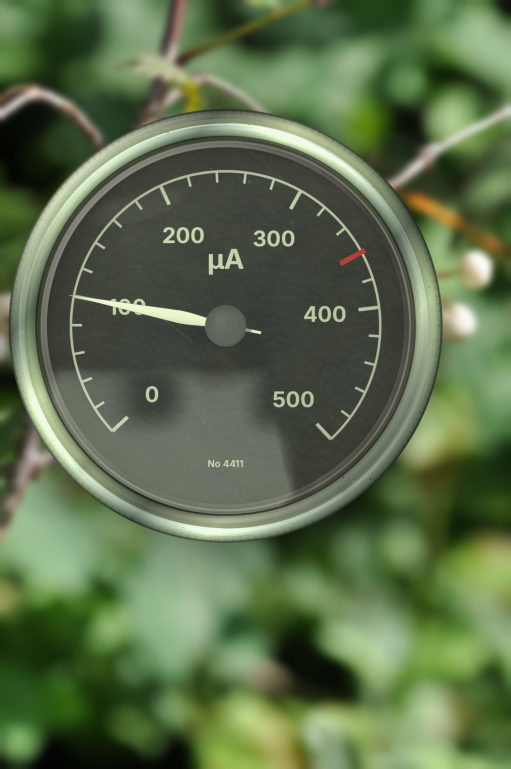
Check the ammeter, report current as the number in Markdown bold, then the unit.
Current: **100** µA
